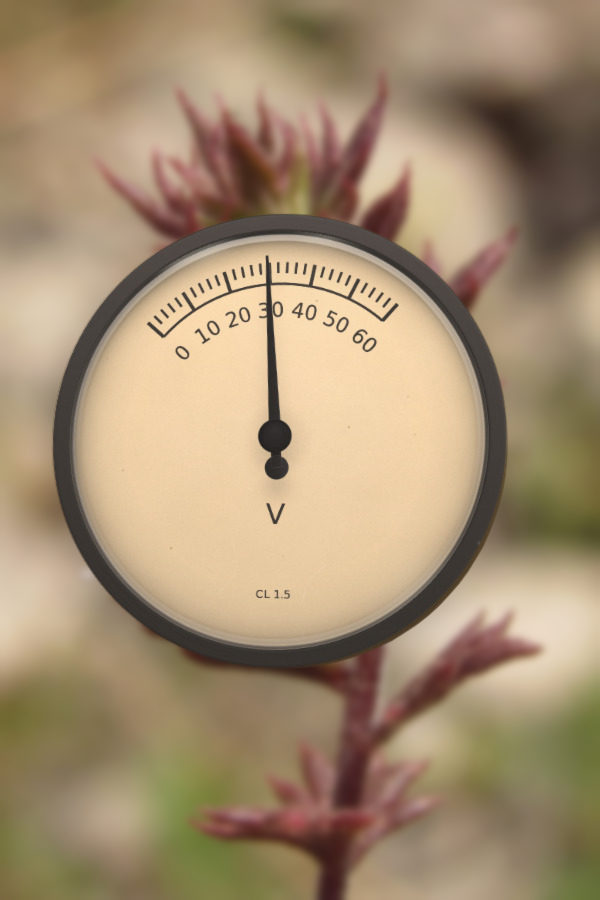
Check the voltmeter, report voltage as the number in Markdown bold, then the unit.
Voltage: **30** V
